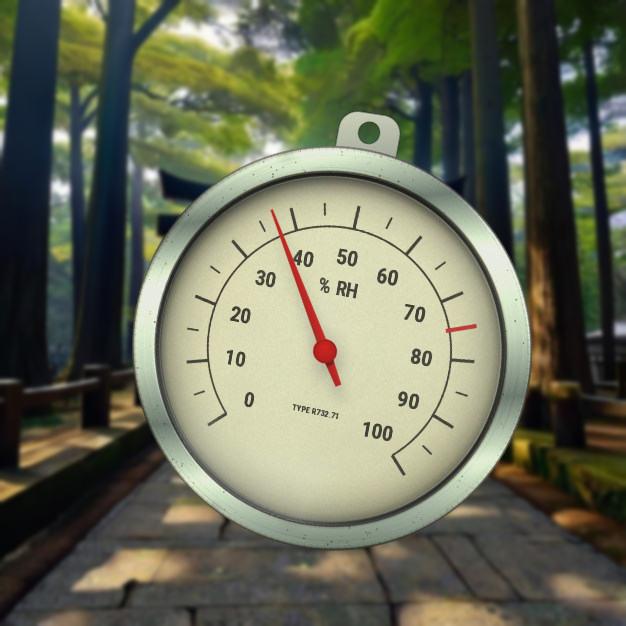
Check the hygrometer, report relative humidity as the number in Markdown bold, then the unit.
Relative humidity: **37.5** %
